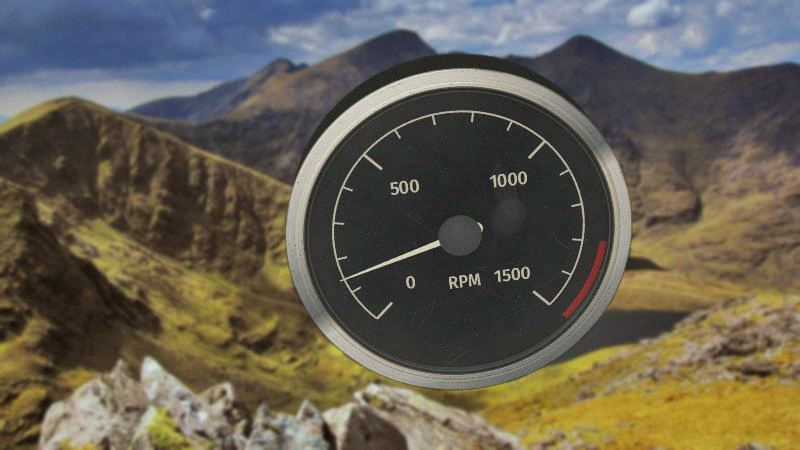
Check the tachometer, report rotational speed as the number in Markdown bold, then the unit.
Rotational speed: **150** rpm
